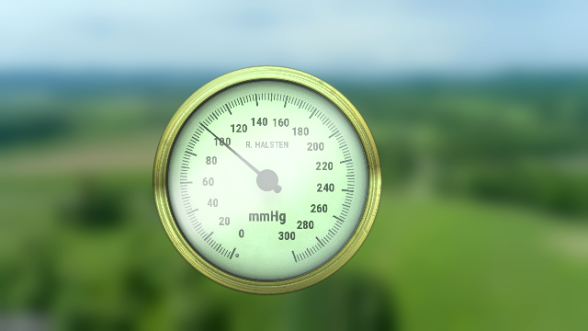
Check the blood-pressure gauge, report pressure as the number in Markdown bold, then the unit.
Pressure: **100** mmHg
